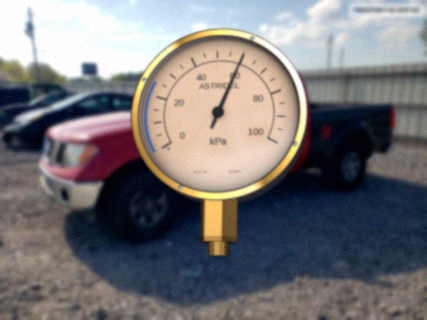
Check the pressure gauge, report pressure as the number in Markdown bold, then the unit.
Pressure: **60** kPa
